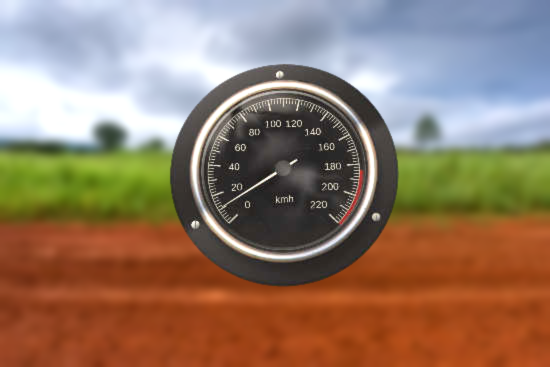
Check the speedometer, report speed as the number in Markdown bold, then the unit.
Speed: **10** km/h
